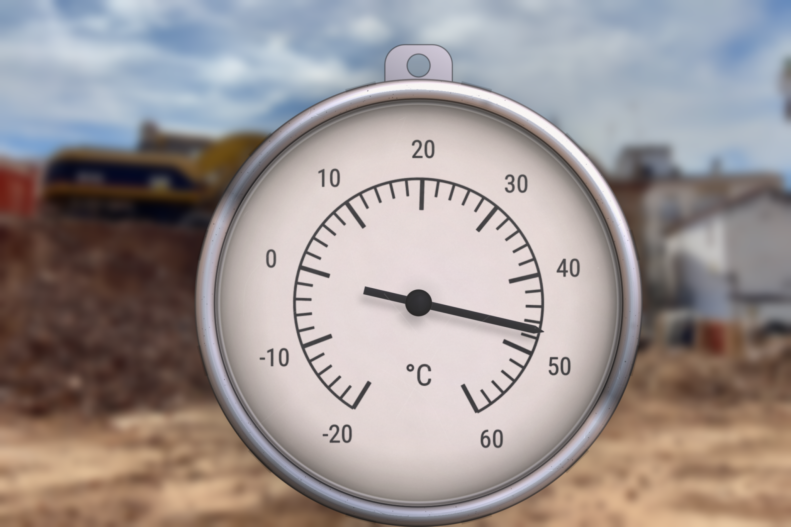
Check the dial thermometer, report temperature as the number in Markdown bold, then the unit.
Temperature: **47** °C
